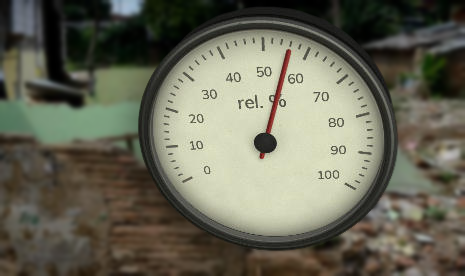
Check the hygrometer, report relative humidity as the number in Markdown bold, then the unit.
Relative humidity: **56** %
